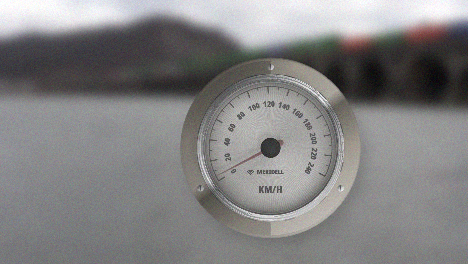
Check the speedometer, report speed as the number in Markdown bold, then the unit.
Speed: **5** km/h
